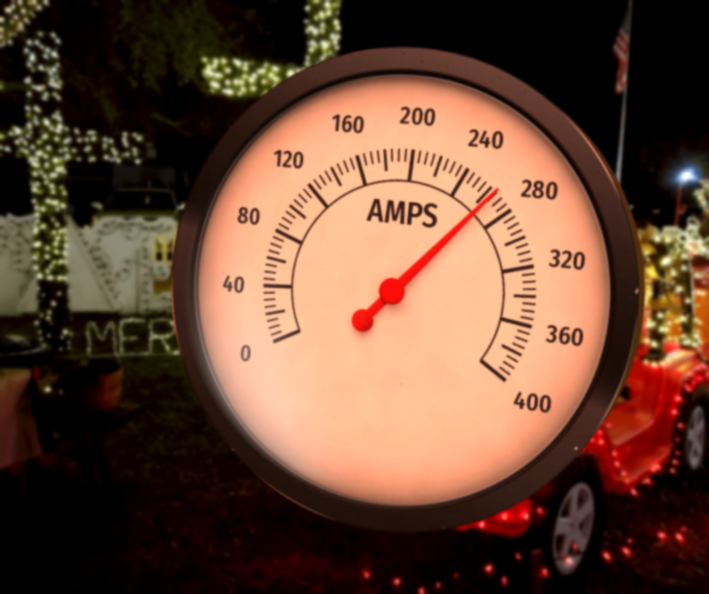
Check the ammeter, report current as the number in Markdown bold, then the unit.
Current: **265** A
